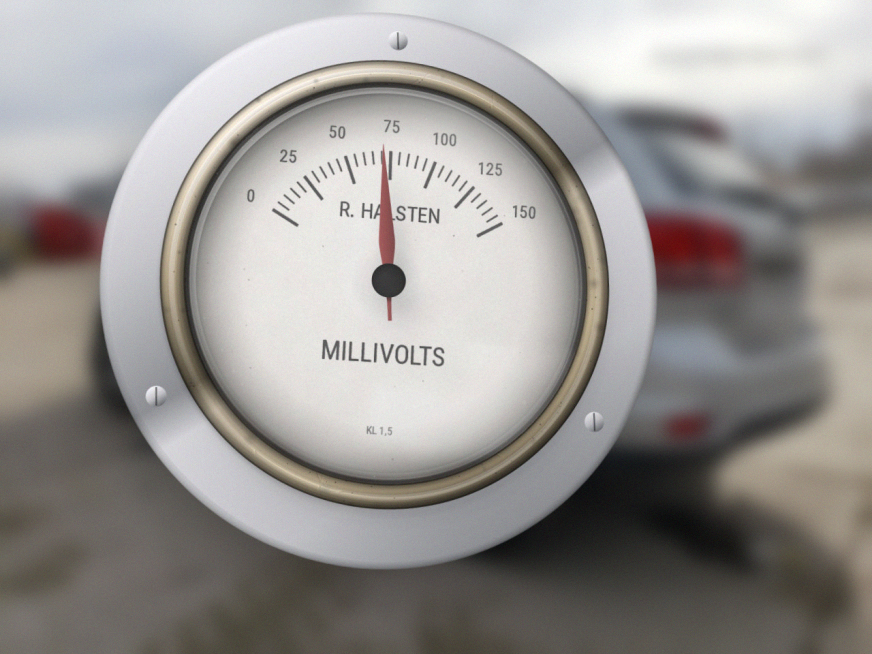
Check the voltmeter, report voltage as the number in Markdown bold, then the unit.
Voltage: **70** mV
